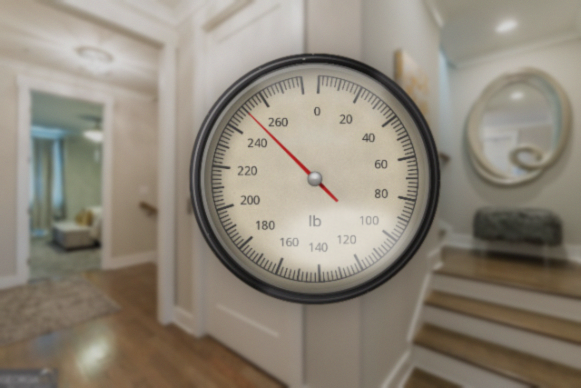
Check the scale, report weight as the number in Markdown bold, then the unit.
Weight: **250** lb
